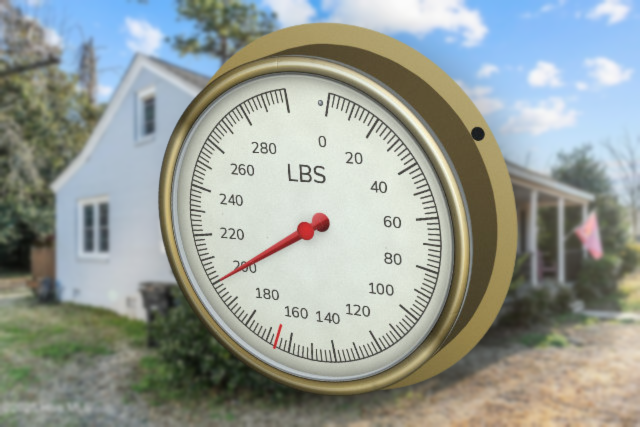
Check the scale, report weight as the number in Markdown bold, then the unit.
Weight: **200** lb
